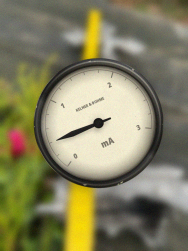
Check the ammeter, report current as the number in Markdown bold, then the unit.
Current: **0.4** mA
